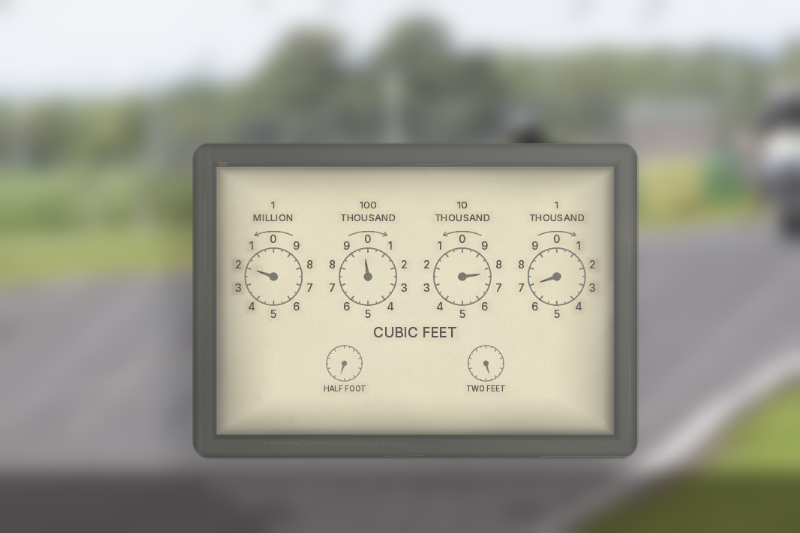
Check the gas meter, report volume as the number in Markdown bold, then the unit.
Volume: **197700** ft³
